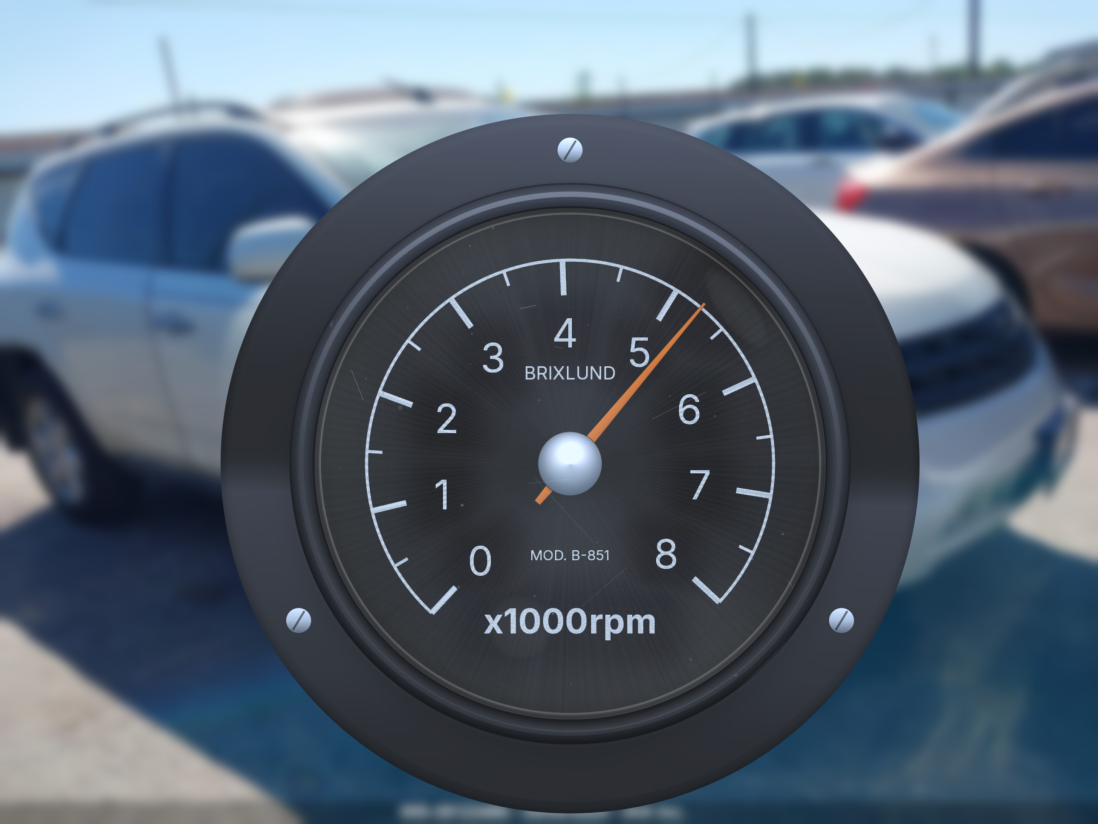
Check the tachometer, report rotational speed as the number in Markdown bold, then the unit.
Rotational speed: **5250** rpm
